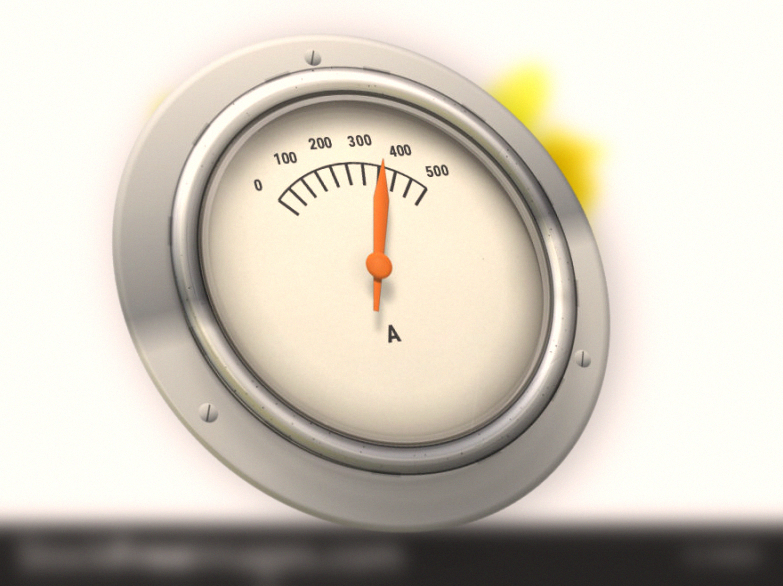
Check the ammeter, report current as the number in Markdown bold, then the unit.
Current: **350** A
